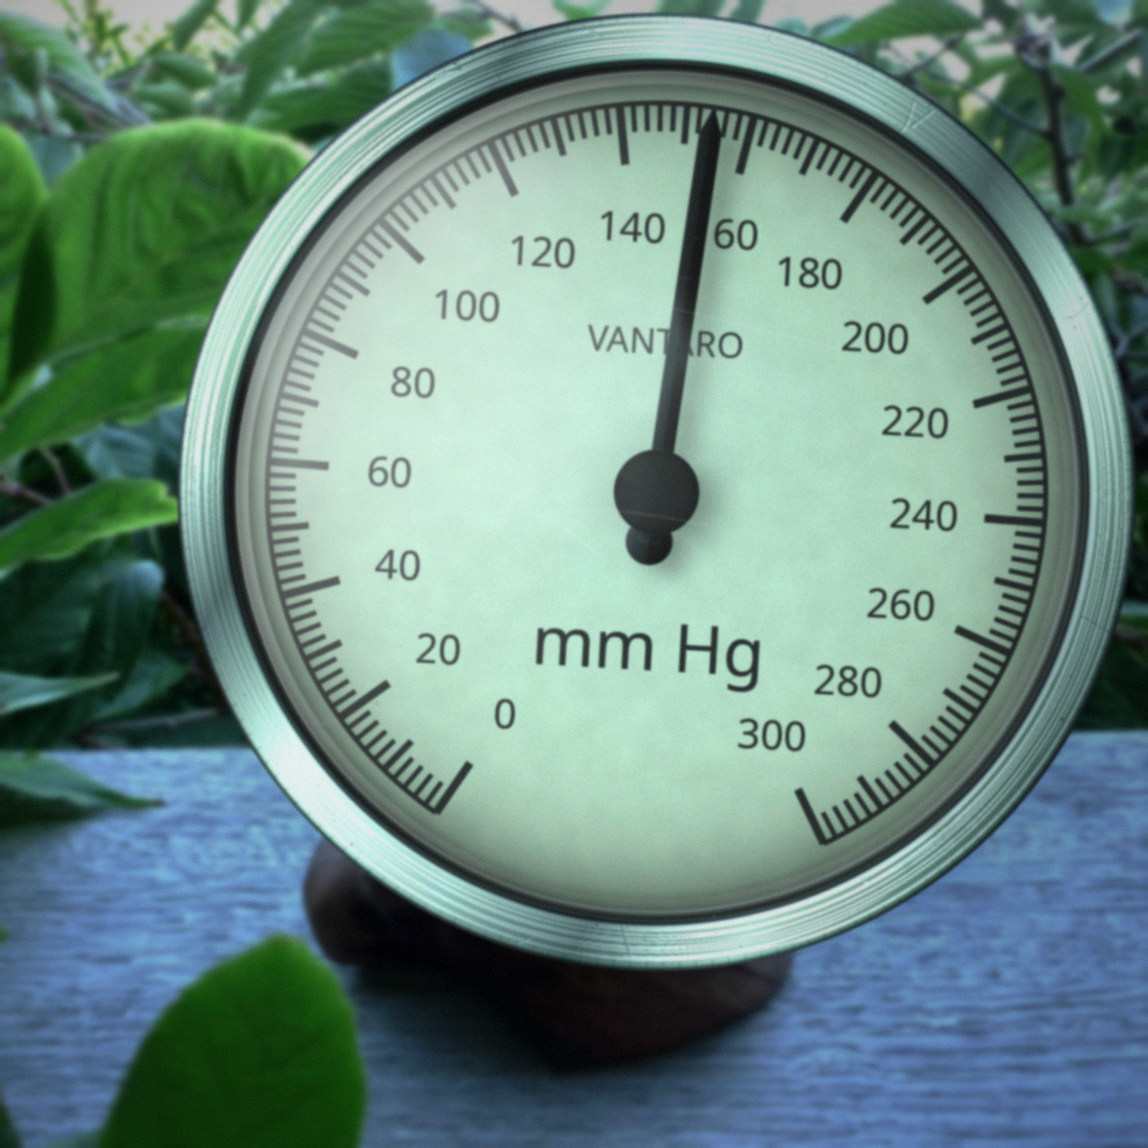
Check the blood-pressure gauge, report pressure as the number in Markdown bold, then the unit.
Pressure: **154** mmHg
